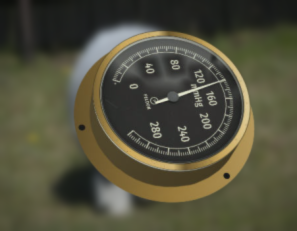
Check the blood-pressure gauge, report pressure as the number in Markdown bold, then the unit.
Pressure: **140** mmHg
